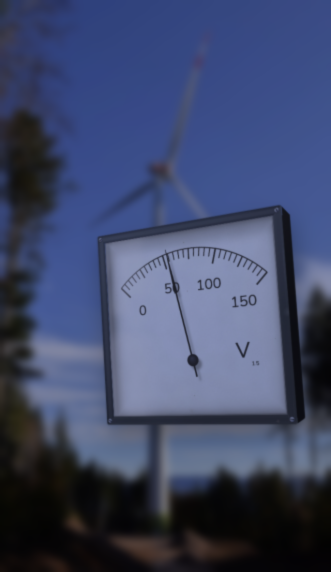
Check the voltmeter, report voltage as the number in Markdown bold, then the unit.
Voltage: **55** V
